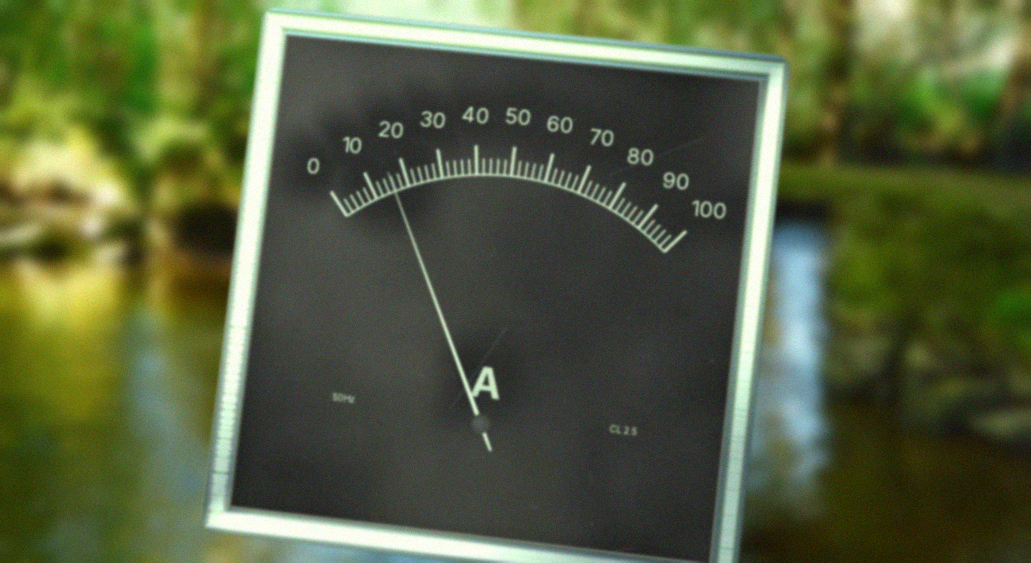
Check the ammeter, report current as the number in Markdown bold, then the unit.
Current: **16** A
